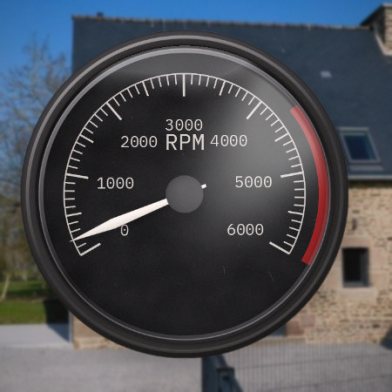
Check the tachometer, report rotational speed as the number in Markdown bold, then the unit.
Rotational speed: **200** rpm
